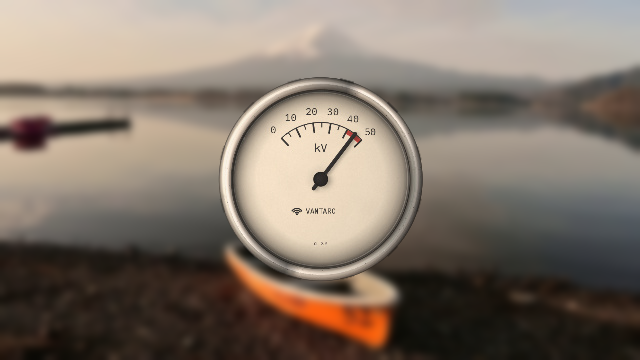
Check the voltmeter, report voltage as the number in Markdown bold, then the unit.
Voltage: **45** kV
